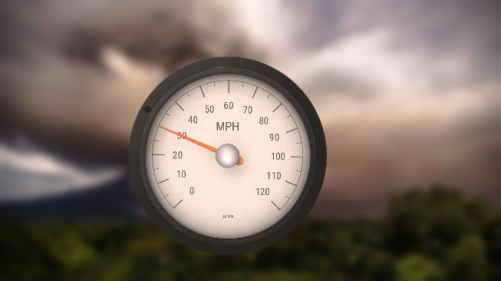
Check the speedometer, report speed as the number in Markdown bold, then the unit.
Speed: **30** mph
